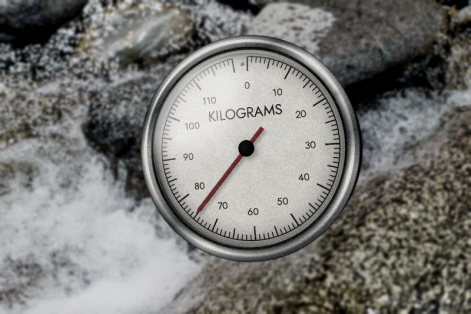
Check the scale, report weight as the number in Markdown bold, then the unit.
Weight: **75** kg
